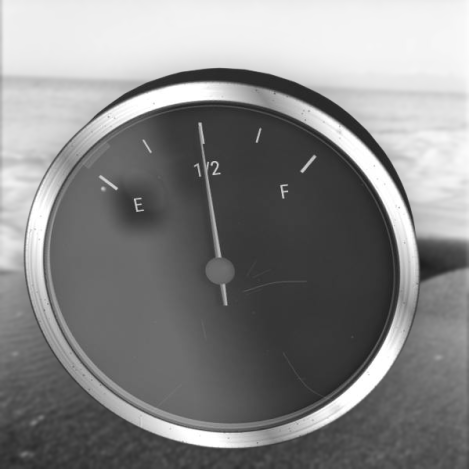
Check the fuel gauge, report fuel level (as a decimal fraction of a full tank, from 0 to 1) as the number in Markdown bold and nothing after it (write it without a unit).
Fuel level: **0.5**
